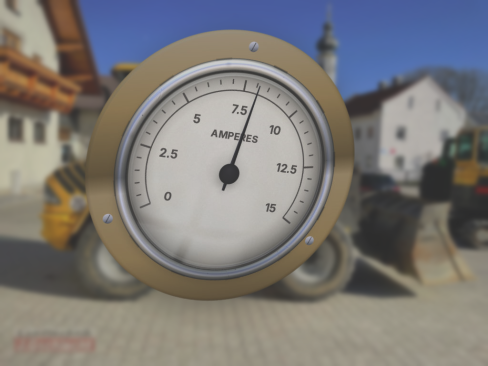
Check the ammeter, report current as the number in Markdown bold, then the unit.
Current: **8** A
